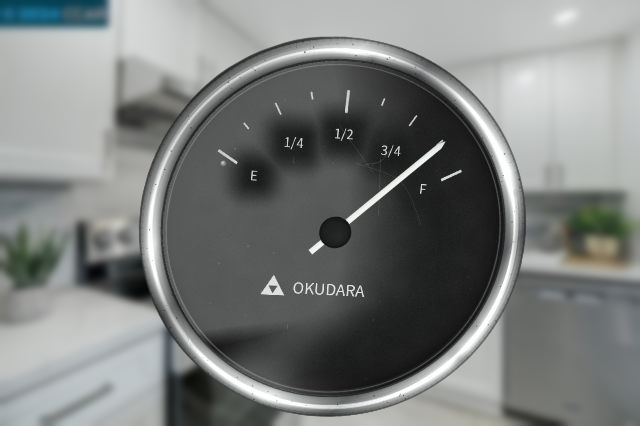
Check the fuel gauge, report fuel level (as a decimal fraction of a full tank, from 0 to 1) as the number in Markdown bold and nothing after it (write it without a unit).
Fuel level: **0.875**
